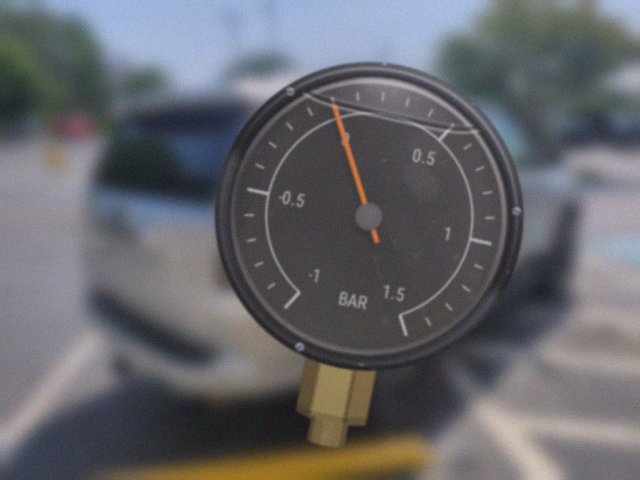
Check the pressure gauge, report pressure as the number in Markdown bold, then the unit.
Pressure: **0** bar
